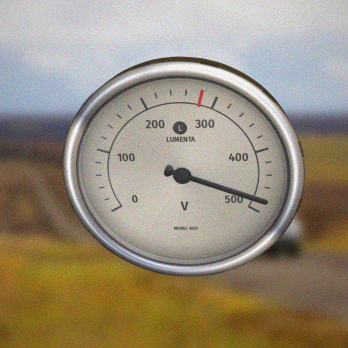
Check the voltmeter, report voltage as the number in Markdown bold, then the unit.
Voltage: **480** V
